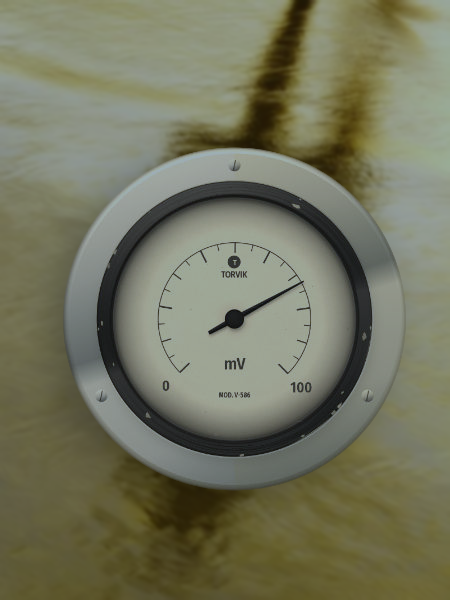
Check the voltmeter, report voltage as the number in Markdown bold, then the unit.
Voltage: **72.5** mV
